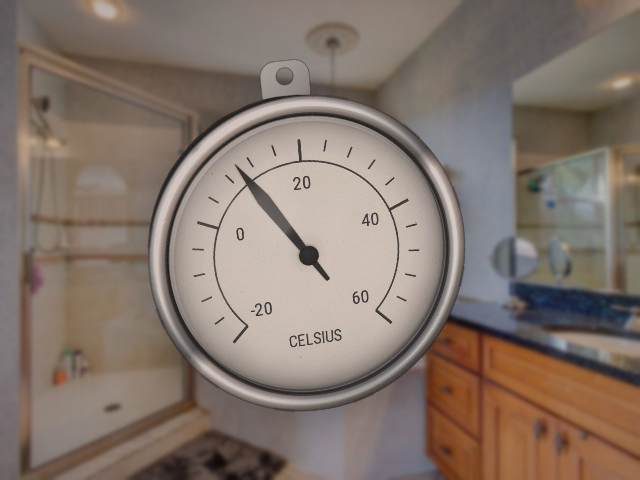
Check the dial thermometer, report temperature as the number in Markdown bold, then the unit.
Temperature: **10** °C
